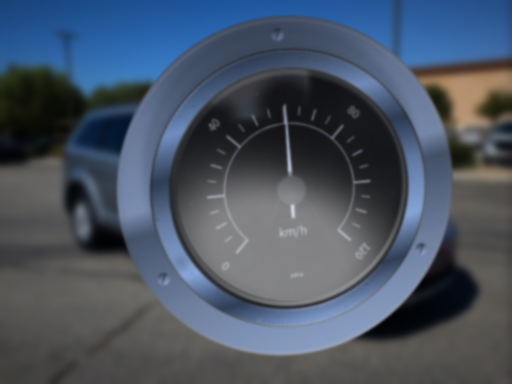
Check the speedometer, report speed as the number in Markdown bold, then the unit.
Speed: **60** km/h
